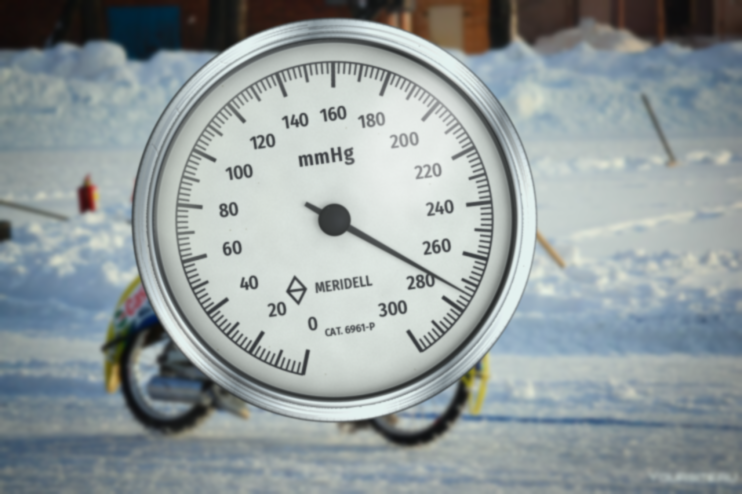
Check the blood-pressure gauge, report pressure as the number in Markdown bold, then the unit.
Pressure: **274** mmHg
